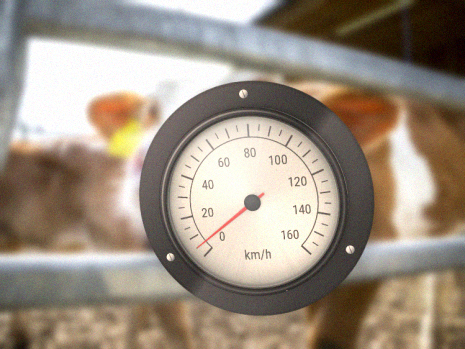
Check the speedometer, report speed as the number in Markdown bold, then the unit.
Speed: **5** km/h
